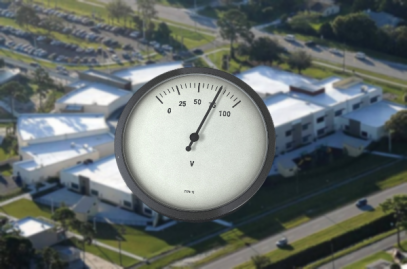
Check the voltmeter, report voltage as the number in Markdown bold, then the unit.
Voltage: **75** V
